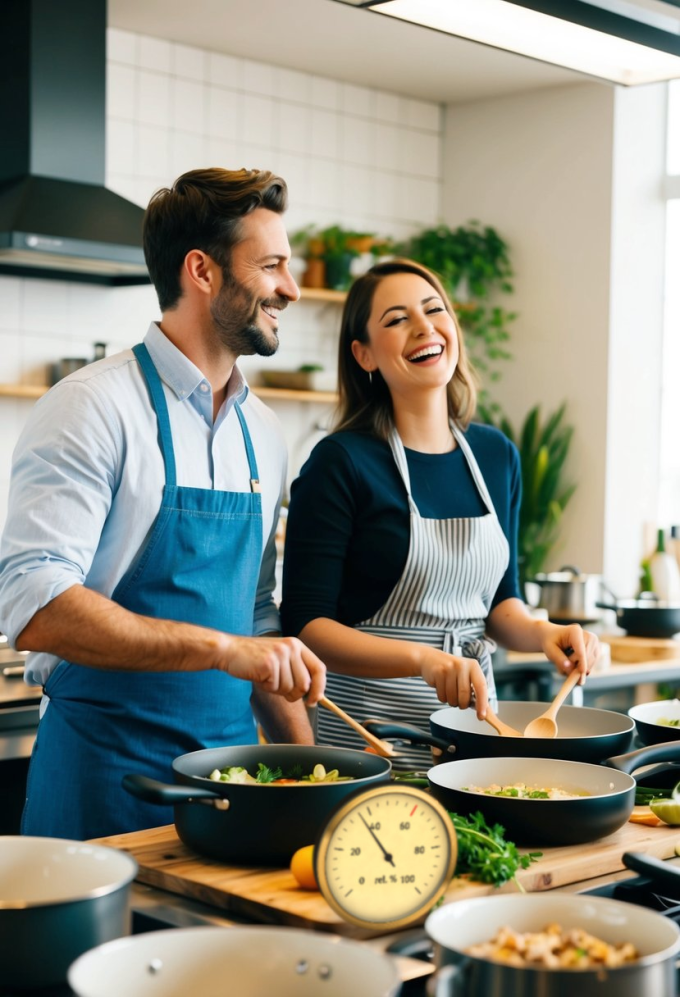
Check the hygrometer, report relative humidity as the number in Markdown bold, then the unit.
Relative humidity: **36** %
